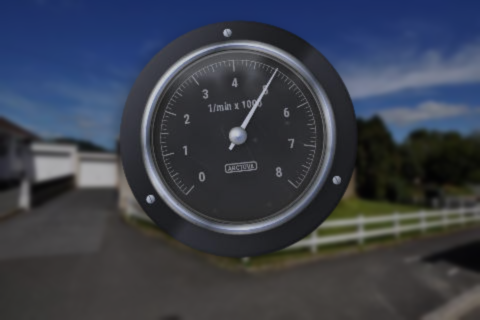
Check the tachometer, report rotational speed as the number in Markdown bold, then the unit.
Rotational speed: **5000** rpm
